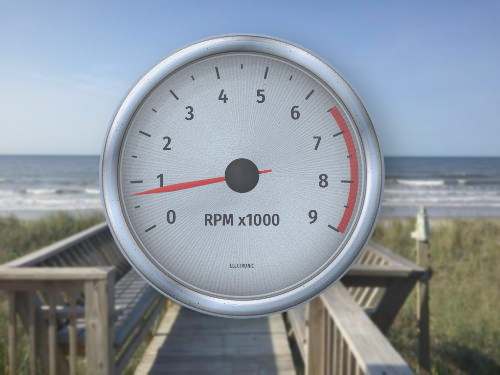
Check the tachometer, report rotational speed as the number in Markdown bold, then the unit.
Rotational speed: **750** rpm
